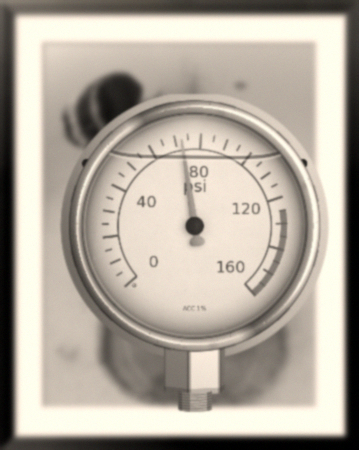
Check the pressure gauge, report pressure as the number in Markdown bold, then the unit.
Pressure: **72.5** psi
